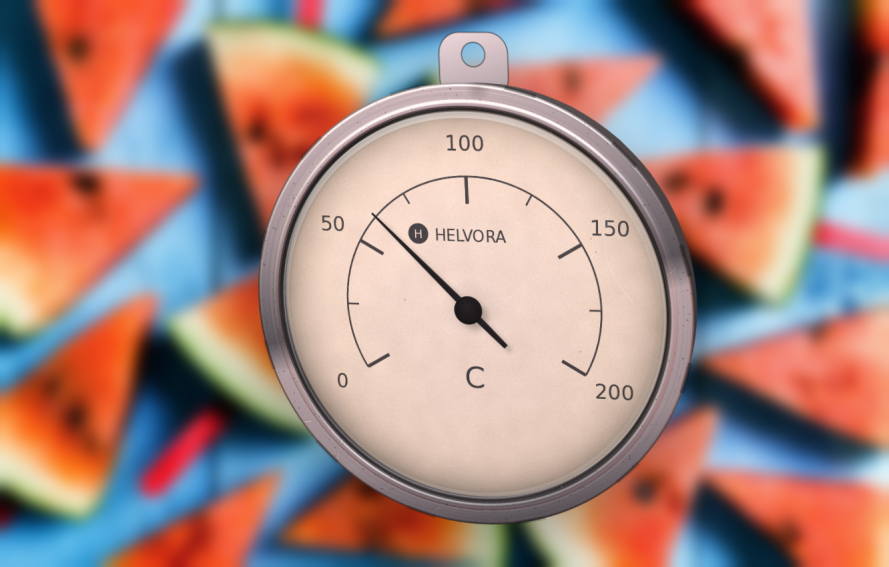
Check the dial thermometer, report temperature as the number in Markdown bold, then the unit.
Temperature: **62.5** °C
